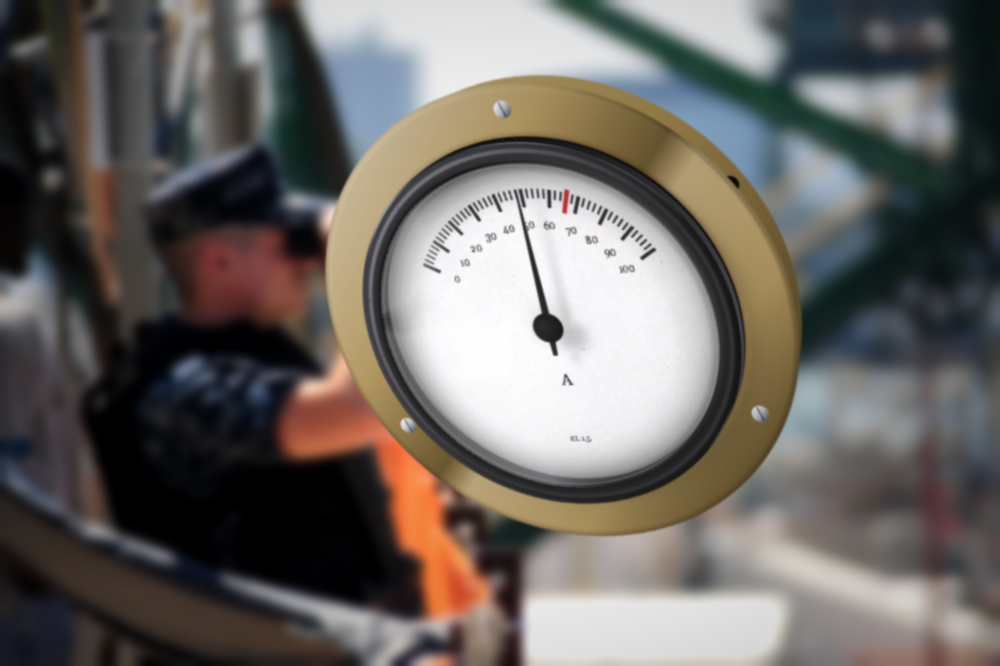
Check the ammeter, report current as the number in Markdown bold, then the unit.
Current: **50** A
